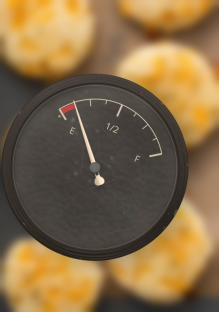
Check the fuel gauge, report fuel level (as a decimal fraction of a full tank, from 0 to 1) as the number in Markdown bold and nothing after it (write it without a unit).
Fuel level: **0.125**
